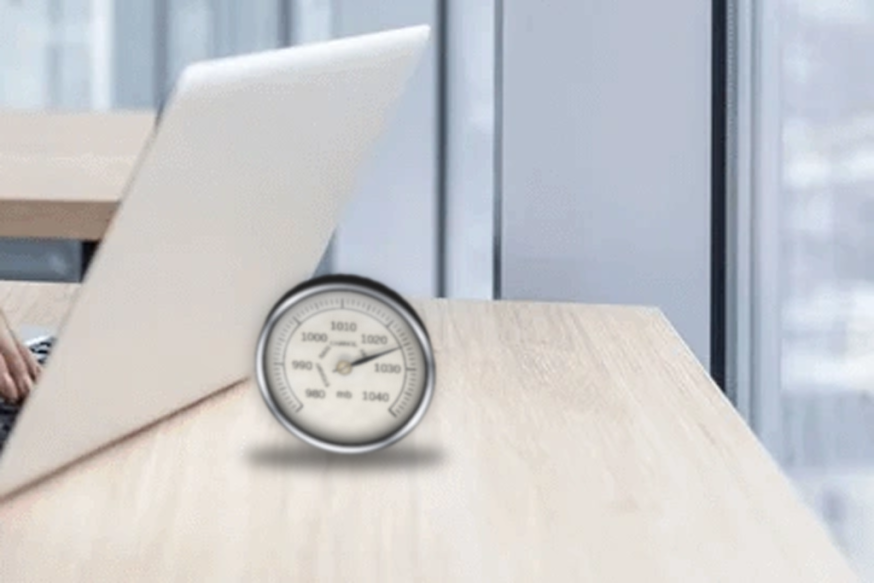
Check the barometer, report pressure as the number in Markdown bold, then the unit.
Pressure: **1025** mbar
